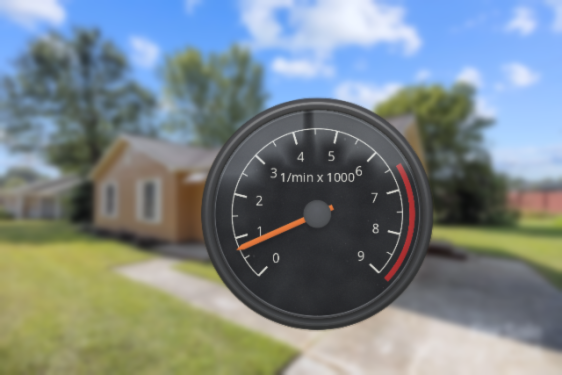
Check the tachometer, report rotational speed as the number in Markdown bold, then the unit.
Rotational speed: **750** rpm
